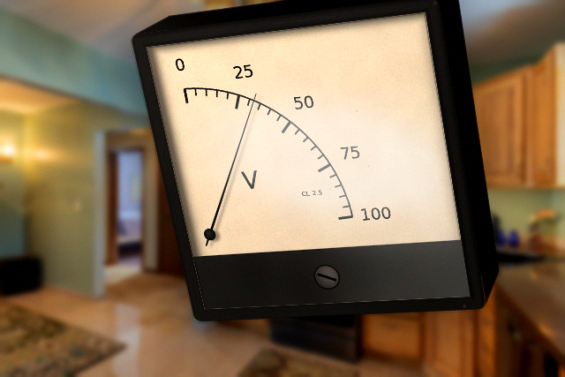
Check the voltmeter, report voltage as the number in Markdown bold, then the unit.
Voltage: **32.5** V
